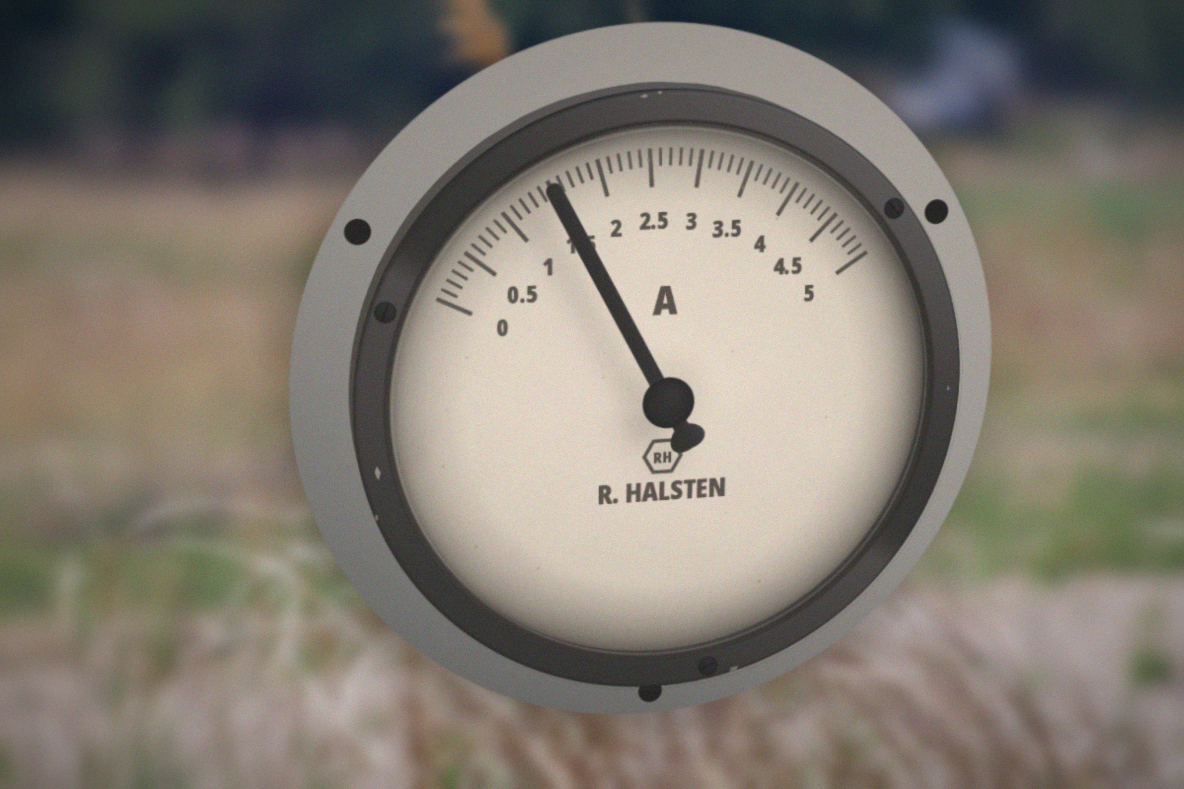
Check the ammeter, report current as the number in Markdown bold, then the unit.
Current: **1.5** A
